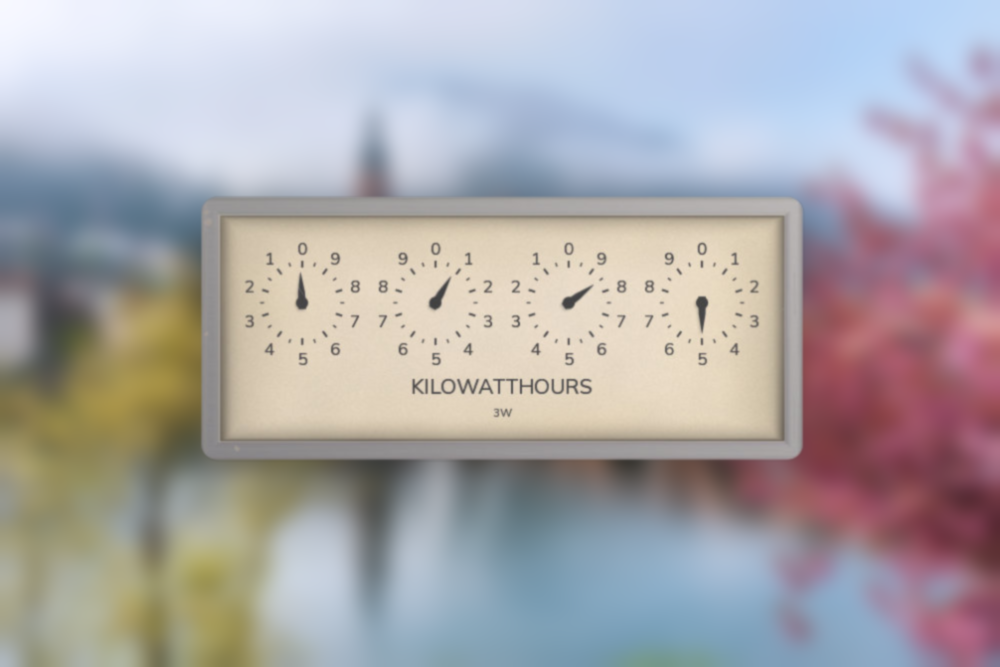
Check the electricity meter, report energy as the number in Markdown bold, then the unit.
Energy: **85** kWh
